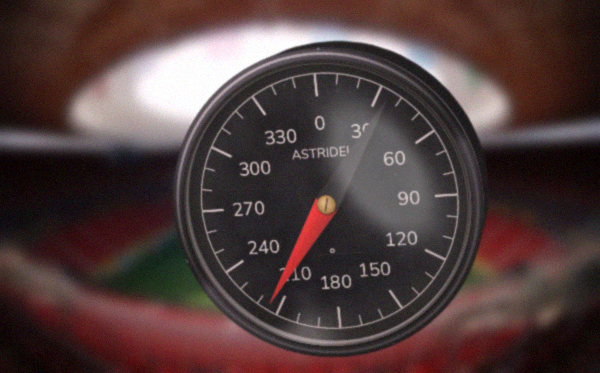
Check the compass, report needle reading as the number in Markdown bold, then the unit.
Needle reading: **215** °
